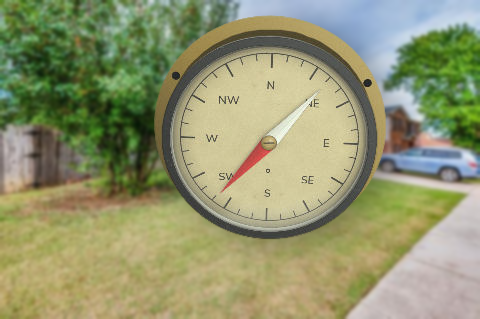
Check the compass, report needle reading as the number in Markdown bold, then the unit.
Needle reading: **220** °
